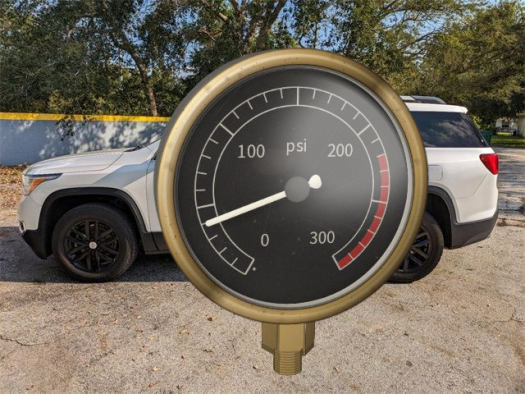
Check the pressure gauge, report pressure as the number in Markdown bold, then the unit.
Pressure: **40** psi
